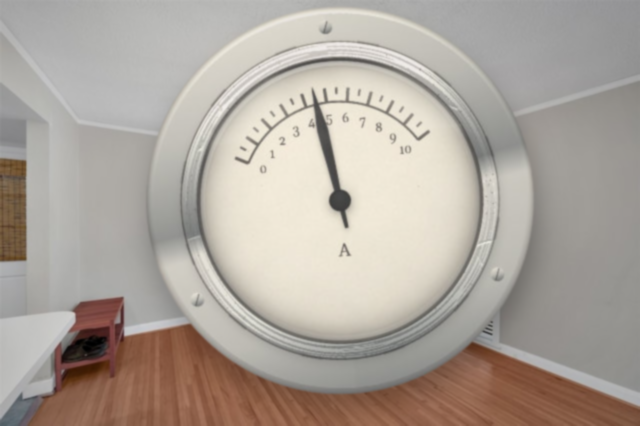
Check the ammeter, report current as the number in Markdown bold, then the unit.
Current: **4.5** A
